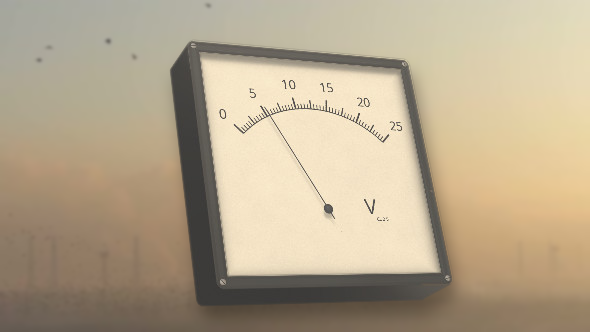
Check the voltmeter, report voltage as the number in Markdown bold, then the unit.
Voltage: **5** V
